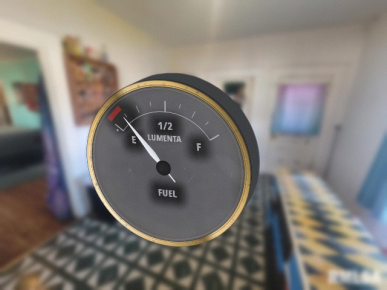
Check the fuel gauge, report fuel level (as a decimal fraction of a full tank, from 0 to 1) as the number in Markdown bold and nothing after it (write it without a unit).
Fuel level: **0.125**
